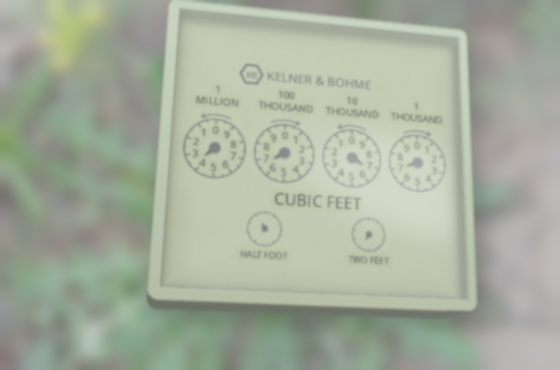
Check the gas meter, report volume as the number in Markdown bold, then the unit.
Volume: **366700** ft³
